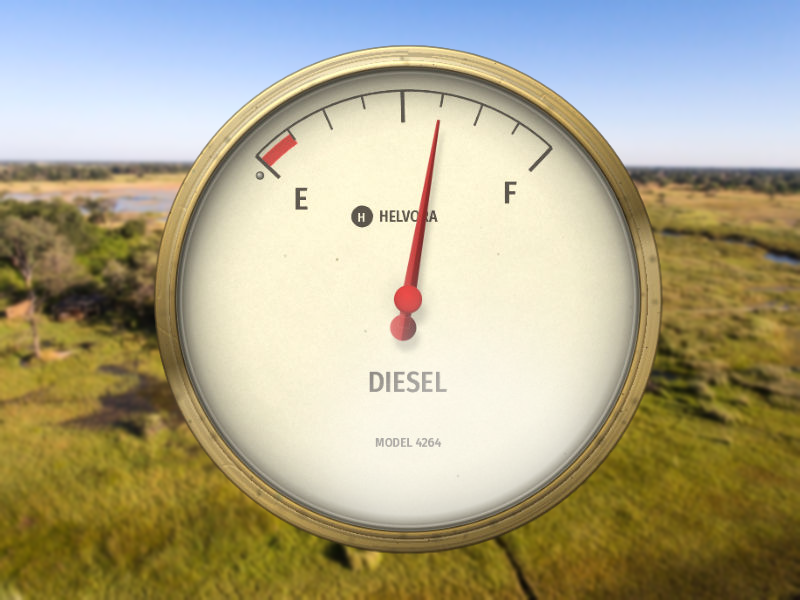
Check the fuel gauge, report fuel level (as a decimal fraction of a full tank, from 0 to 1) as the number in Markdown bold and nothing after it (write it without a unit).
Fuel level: **0.625**
